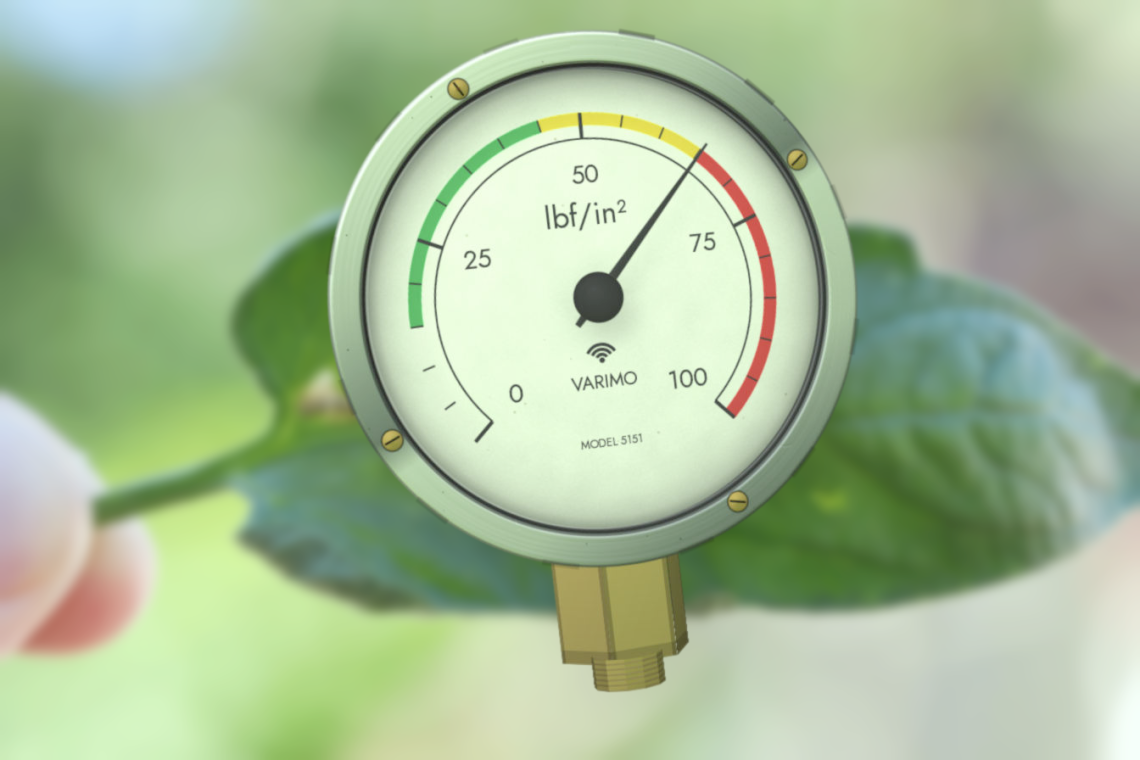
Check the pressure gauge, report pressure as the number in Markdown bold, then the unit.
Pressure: **65** psi
